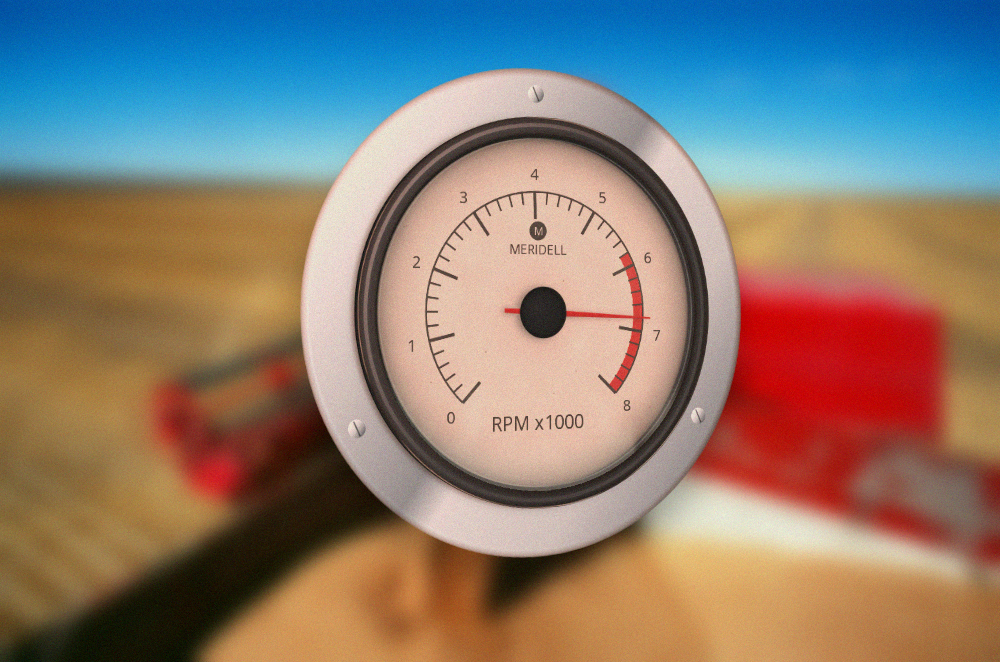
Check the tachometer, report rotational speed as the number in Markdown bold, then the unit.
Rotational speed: **6800** rpm
